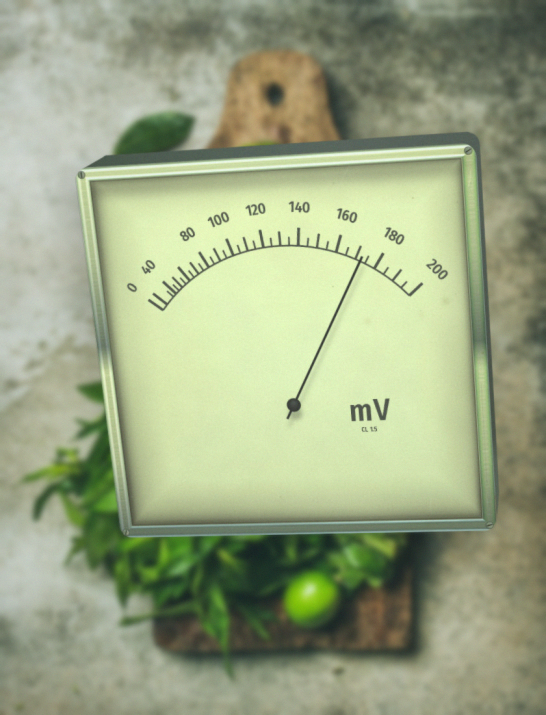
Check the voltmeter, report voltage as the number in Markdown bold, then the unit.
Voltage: **172.5** mV
